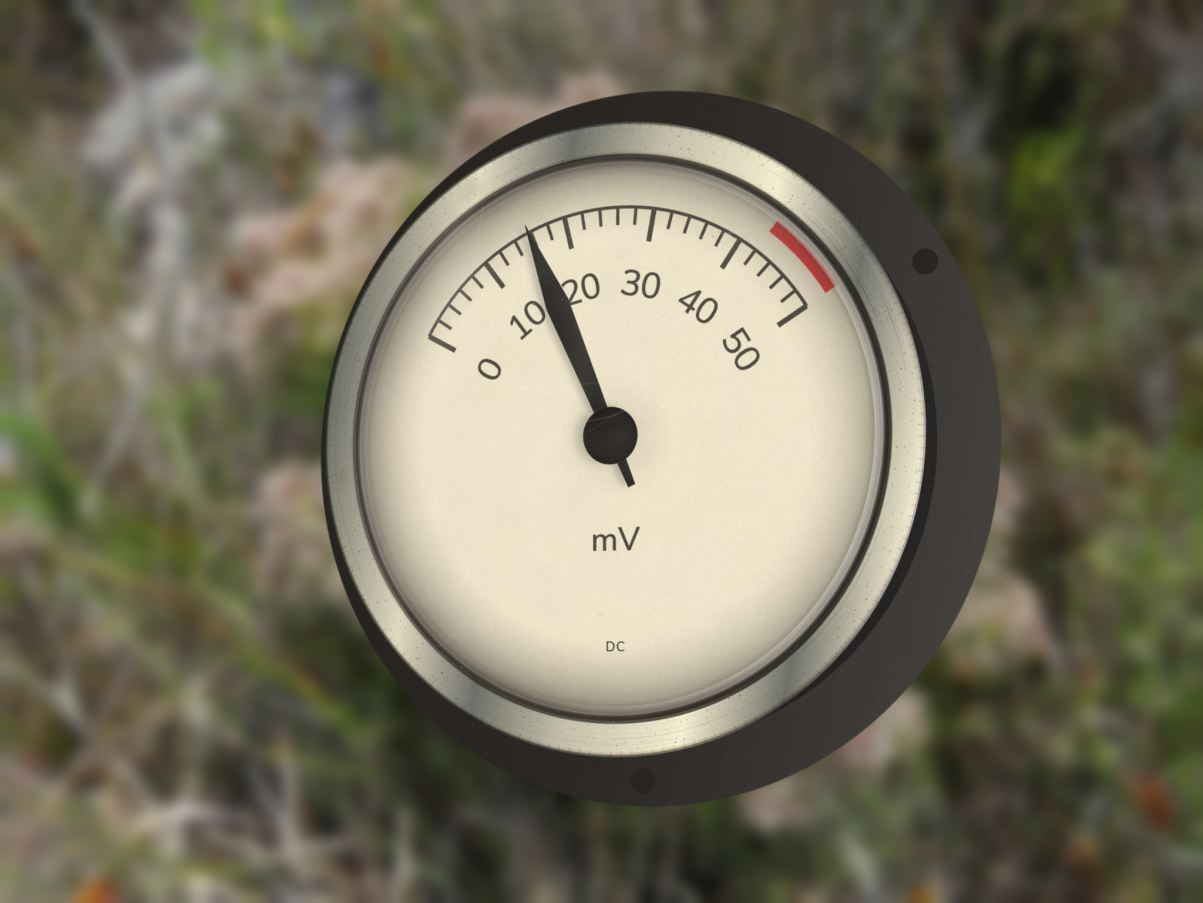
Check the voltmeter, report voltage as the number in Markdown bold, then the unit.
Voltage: **16** mV
